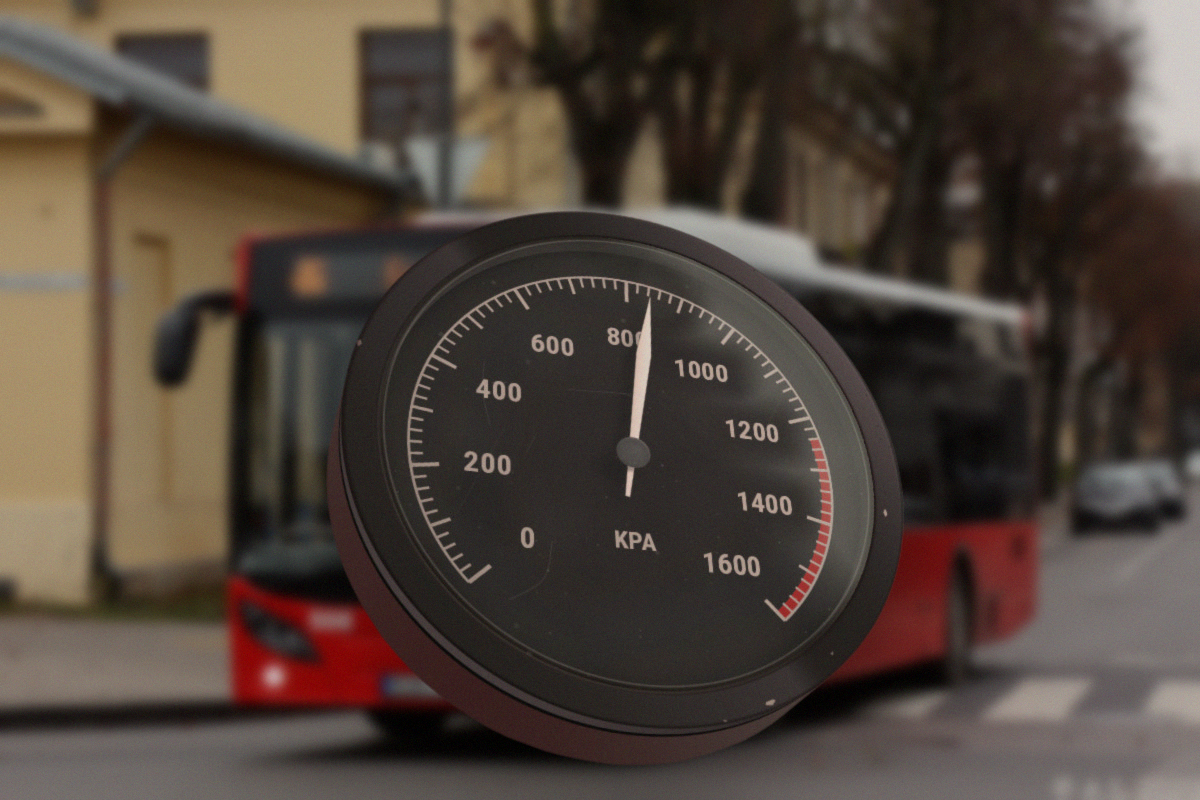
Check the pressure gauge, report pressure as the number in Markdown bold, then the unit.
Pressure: **840** kPa
